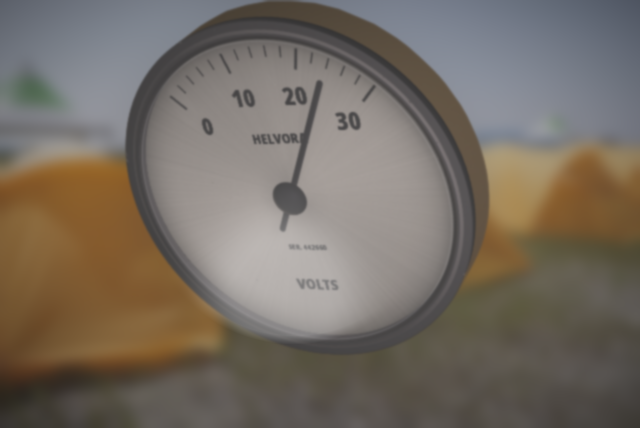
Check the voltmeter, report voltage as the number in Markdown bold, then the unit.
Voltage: **24** V
